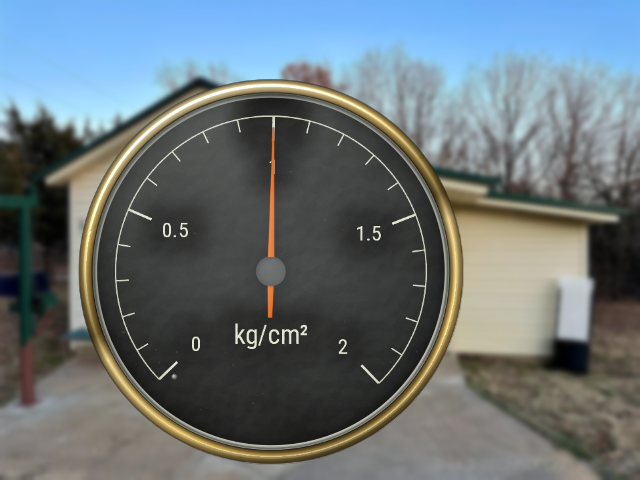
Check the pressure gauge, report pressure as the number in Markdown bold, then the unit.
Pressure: **1** kg/cm²
